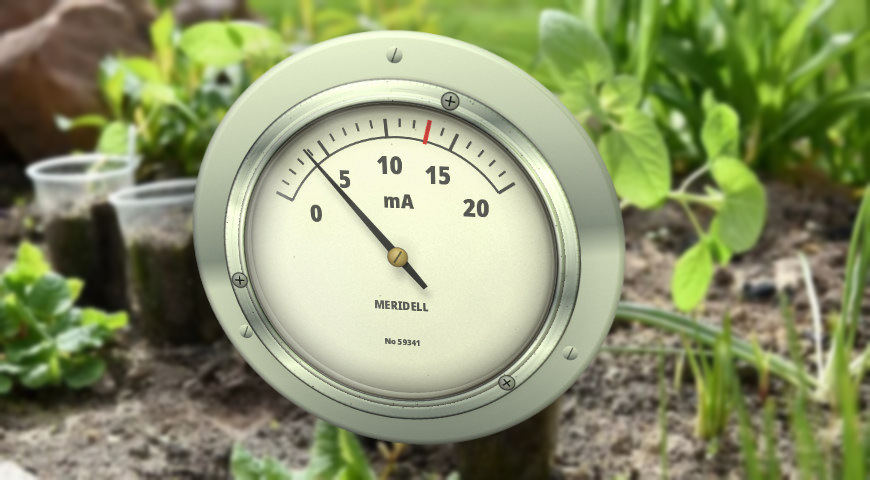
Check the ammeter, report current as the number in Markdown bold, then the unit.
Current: **4** mA
